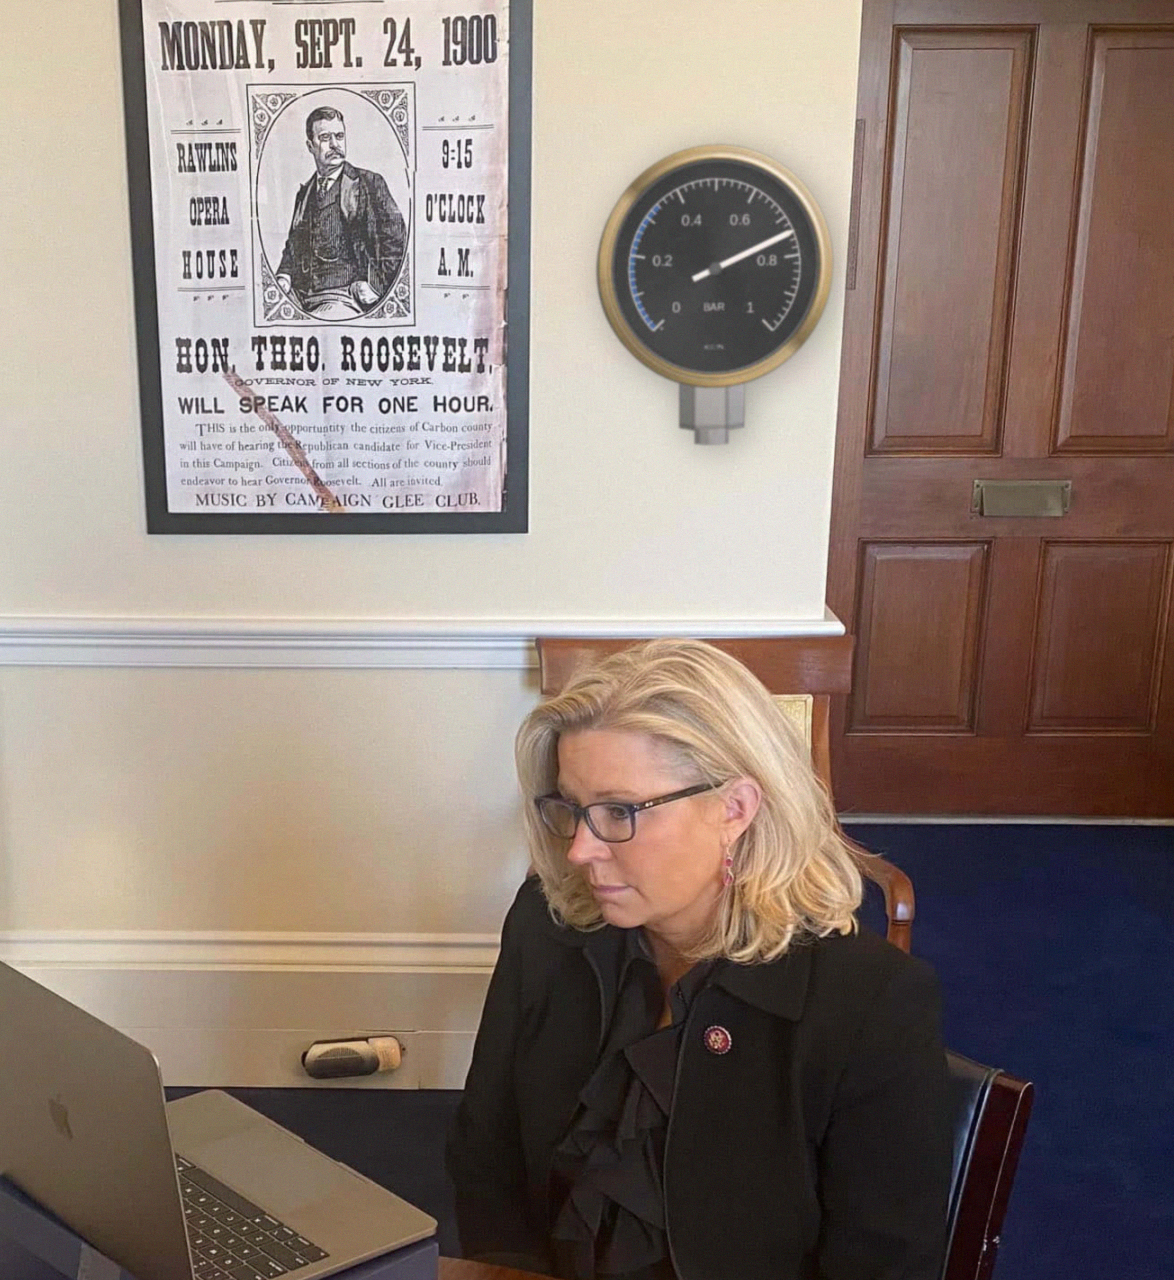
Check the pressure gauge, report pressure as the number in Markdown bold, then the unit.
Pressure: **0.74** bar
